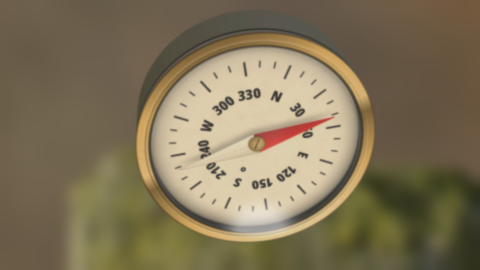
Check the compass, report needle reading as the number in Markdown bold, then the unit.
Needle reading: **50** °
